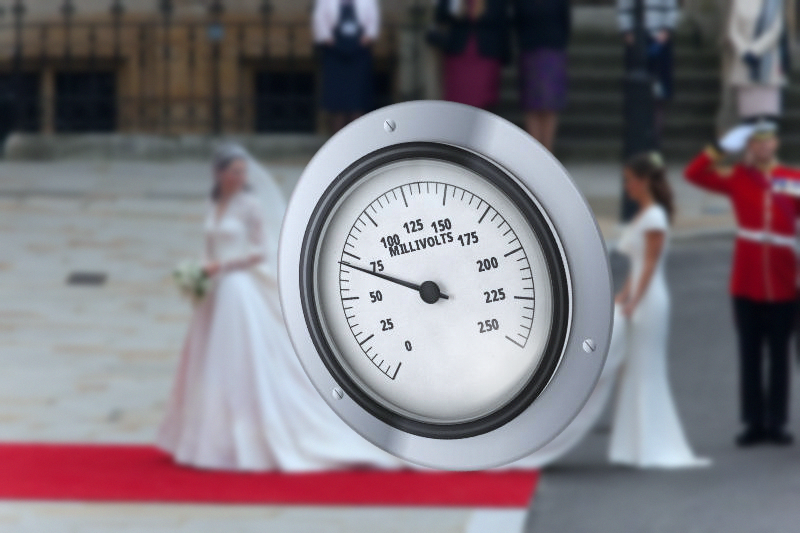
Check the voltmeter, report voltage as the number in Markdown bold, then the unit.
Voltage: **70** mV
